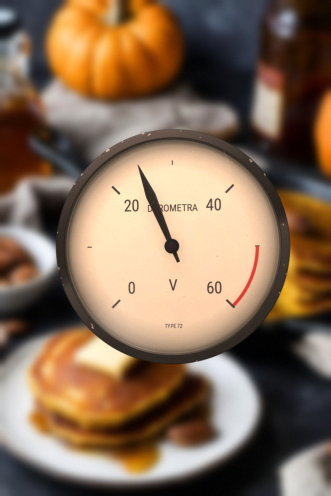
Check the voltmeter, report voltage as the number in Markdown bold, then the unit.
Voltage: **25** V
